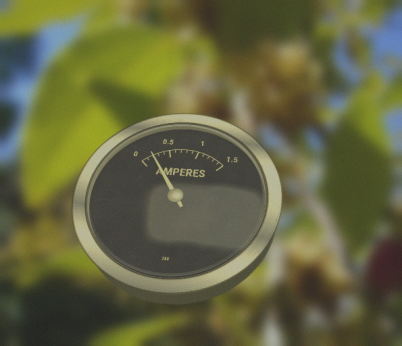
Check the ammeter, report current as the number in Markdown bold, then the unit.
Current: **0.2** A
